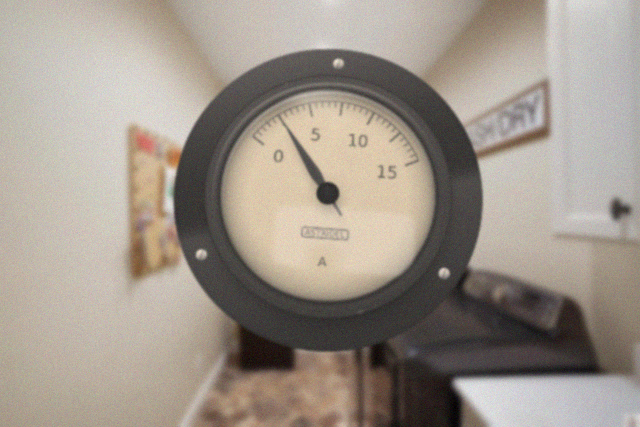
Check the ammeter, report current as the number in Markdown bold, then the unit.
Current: **2.5** A
